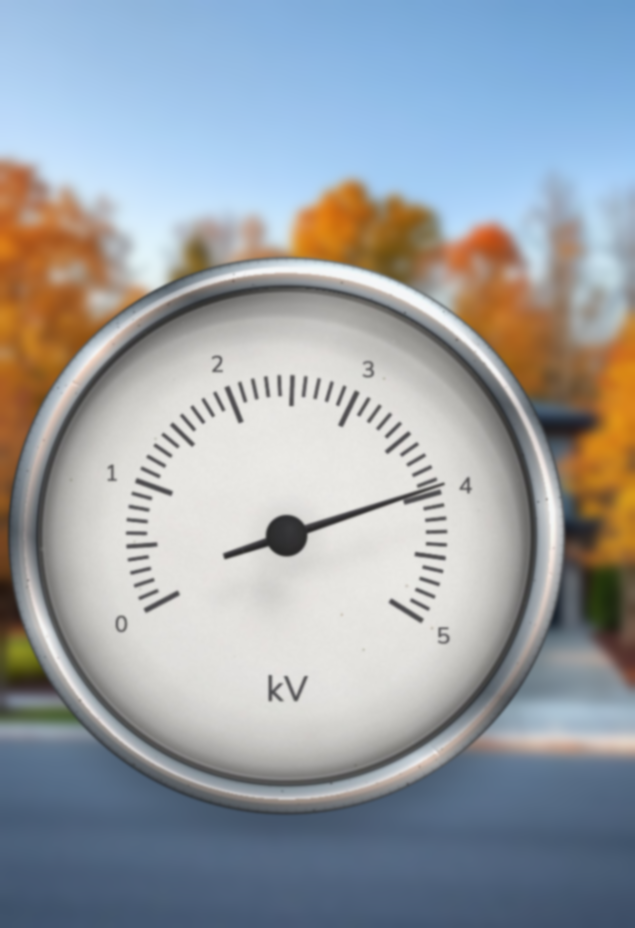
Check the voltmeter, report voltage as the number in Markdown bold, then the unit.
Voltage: **3.95** kV
